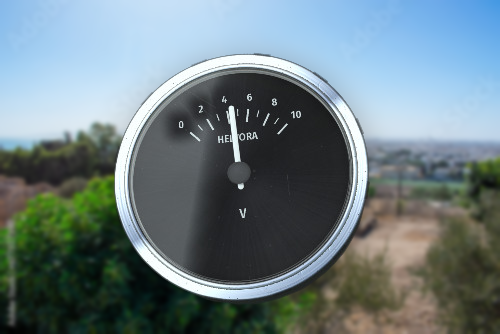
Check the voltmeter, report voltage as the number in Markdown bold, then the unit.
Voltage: **4.5** V
